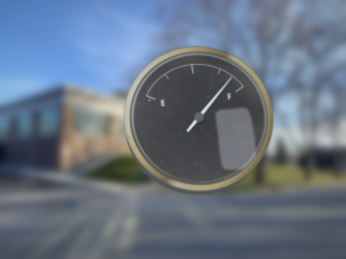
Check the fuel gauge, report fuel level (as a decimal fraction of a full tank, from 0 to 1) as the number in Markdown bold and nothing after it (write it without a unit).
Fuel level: **0.875**
